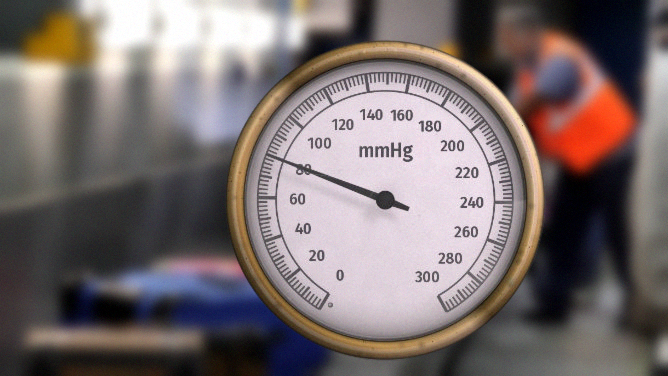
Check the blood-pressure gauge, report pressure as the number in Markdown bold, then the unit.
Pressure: **80** mmHg
